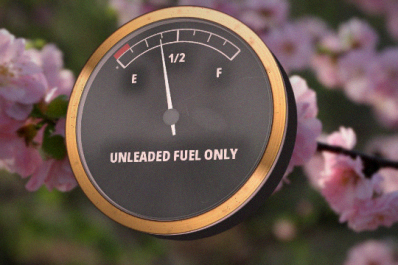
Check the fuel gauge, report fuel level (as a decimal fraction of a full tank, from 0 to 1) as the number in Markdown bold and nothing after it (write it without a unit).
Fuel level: **0.375**
